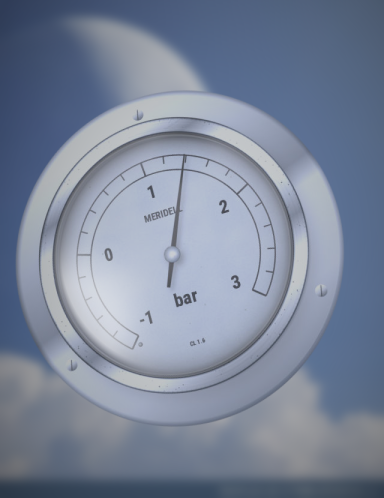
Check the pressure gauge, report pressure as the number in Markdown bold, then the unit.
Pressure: **1.4** bar
